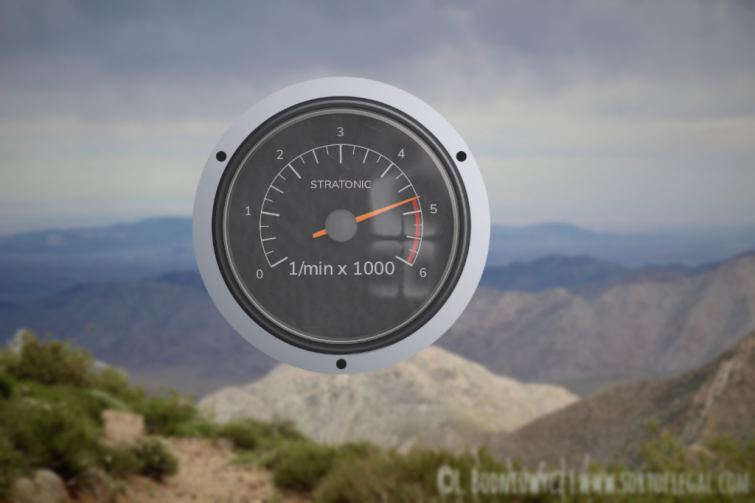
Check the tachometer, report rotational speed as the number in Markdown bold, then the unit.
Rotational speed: **4750** rpm
